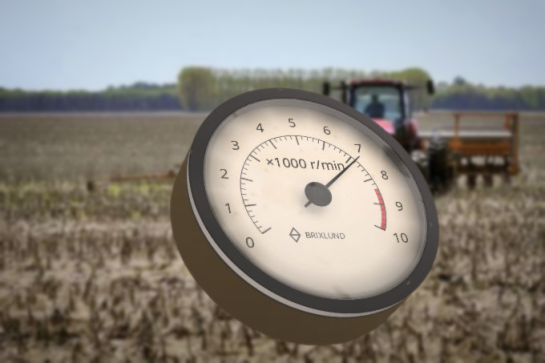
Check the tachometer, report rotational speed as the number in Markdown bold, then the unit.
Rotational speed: **7200** rpm
